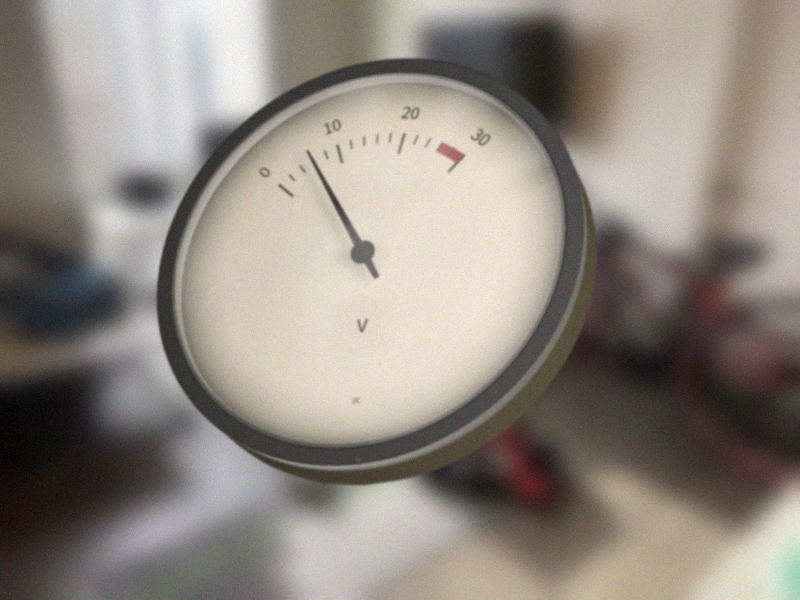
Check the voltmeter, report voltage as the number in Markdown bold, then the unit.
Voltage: **6** V
